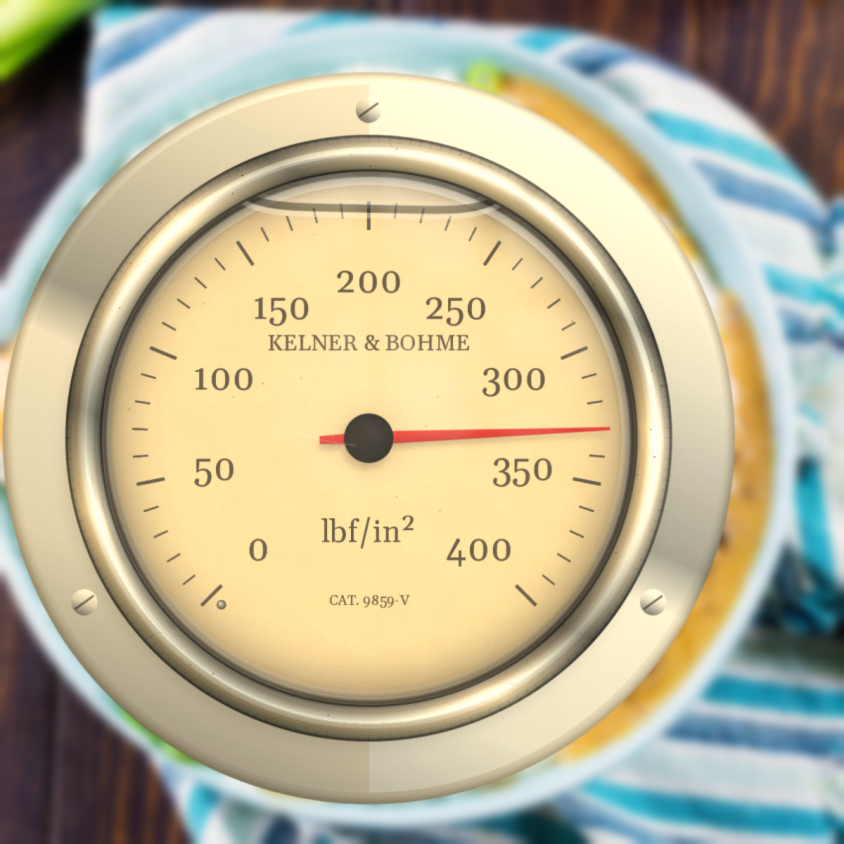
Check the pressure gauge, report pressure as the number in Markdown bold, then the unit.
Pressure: **330** psi
